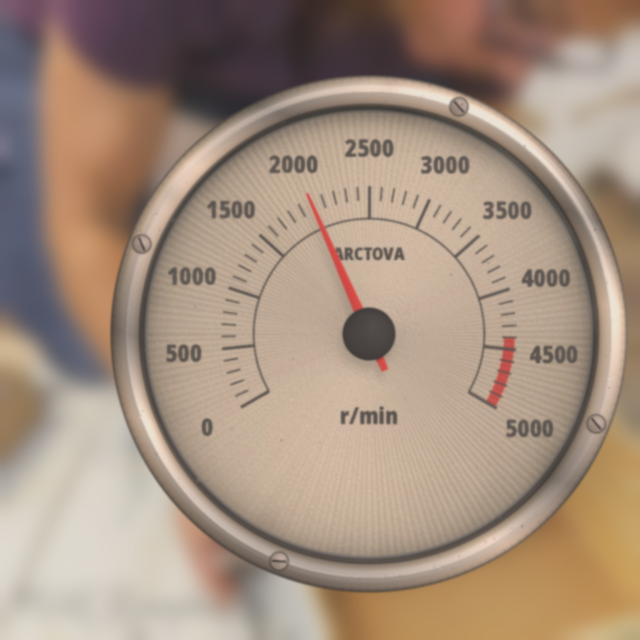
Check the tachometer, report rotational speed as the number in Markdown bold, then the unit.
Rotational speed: **2000** rpm
